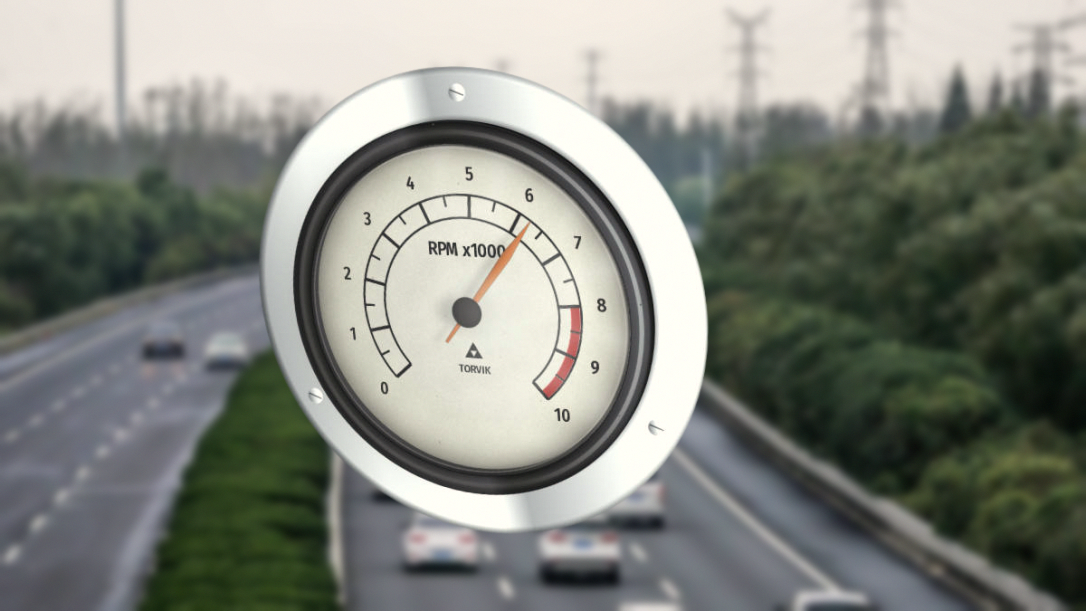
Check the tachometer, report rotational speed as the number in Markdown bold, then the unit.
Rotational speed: **6250** rpm
